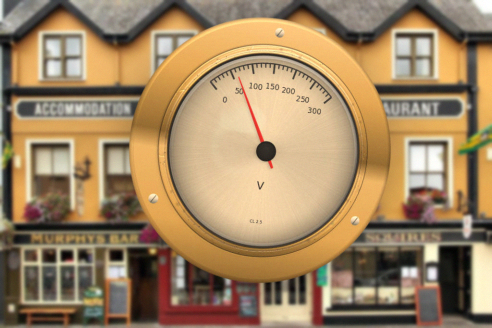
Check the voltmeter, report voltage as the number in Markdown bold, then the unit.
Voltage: **60** V
